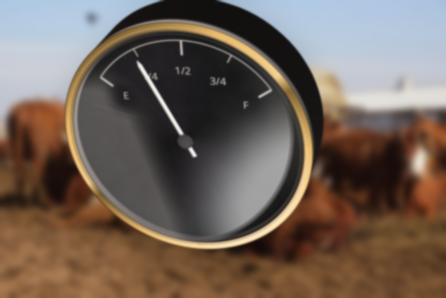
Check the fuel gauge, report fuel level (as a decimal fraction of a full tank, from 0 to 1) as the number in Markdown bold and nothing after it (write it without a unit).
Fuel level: **0.25**
